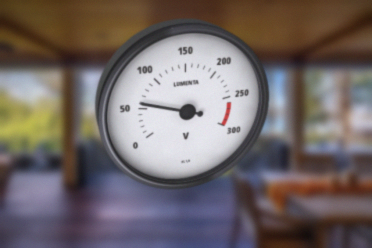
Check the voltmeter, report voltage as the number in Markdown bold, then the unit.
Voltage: **60** V
